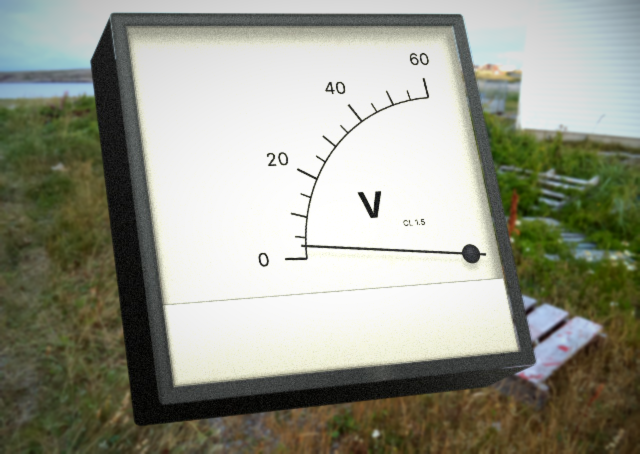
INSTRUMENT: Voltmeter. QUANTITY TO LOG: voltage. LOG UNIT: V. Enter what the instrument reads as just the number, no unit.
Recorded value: 2.5
